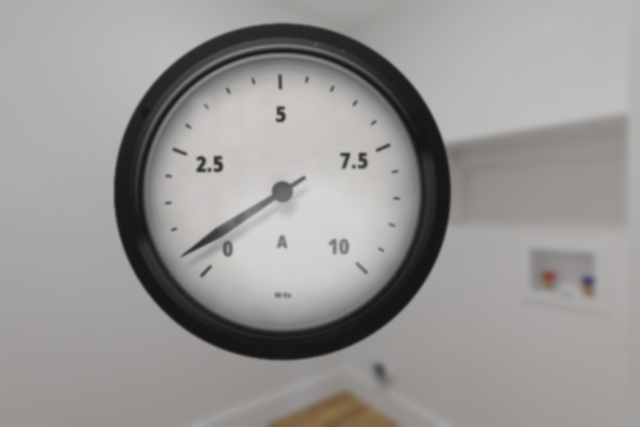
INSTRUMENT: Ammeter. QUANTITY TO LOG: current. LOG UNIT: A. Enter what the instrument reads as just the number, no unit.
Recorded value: 0.5
